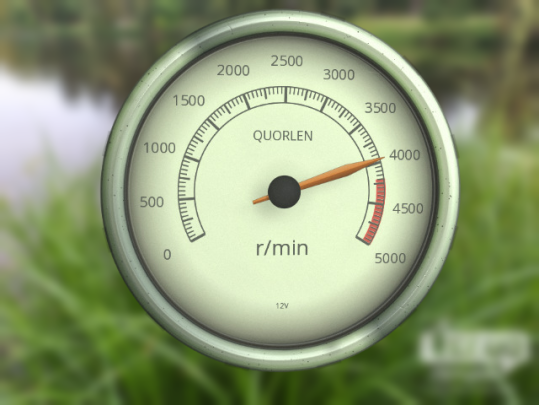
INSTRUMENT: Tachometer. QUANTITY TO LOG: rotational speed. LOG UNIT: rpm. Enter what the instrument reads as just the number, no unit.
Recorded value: 3950
